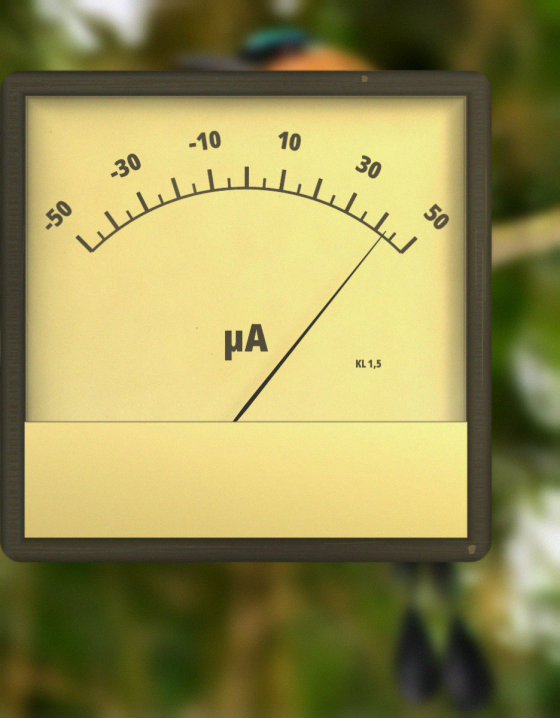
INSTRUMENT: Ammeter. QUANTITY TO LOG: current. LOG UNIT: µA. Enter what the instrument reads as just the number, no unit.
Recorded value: 42.5
